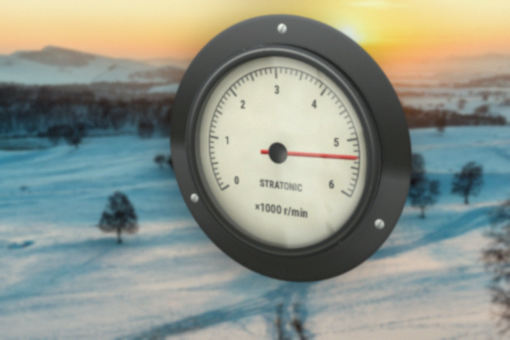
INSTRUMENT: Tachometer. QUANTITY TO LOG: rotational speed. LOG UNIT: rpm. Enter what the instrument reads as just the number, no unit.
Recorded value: 5300
